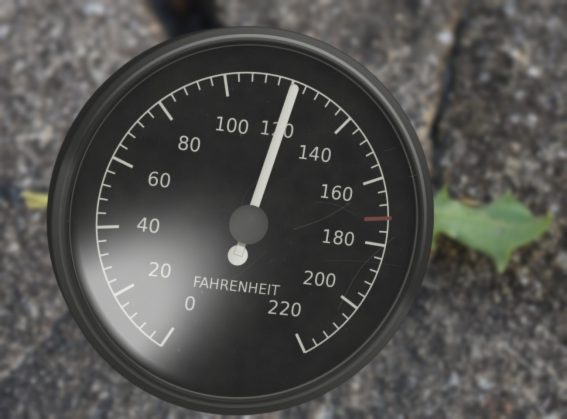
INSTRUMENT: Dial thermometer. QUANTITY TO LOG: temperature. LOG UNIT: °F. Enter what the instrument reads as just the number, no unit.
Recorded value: 120
